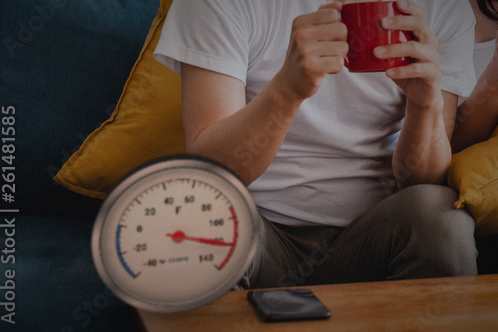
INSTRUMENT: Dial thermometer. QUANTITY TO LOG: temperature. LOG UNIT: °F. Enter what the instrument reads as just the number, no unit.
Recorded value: 120
